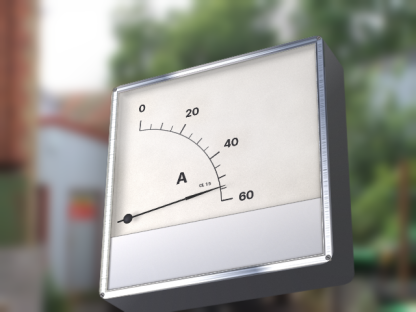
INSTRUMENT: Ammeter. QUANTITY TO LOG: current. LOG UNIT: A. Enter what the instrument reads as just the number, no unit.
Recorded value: 55
